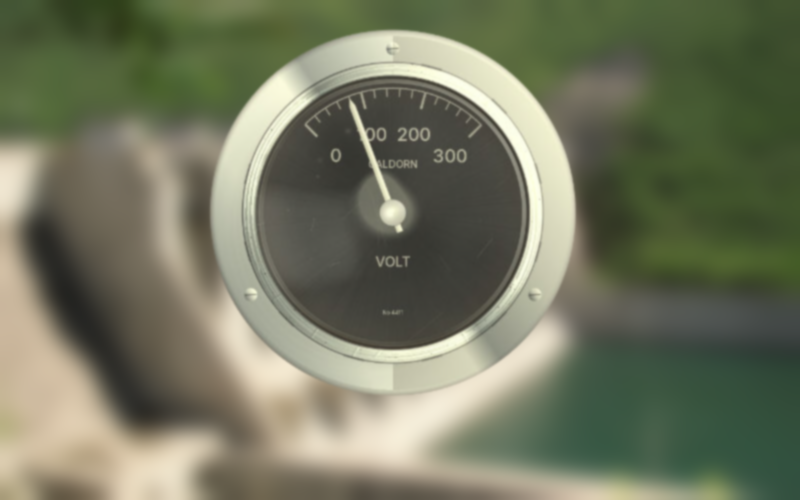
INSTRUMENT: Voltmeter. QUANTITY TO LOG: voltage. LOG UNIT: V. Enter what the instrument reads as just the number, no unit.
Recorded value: 80
